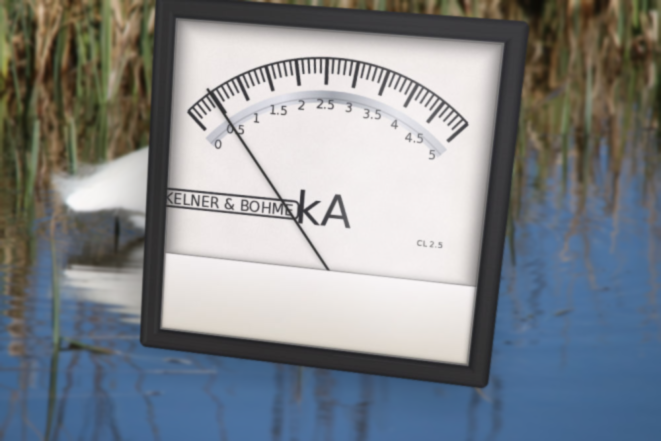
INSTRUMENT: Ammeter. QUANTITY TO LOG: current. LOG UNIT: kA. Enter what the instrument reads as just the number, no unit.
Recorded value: 0.5
